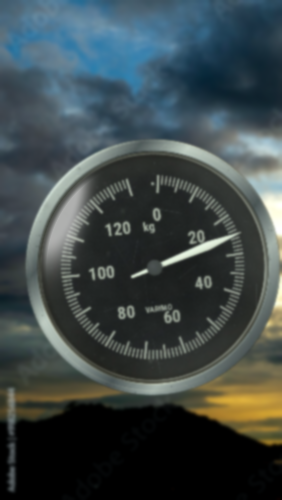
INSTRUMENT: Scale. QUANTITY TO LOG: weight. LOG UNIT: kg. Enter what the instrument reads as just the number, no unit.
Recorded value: 25
